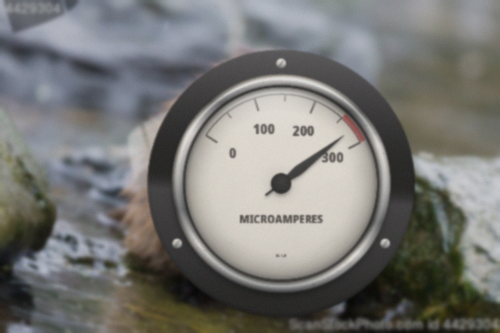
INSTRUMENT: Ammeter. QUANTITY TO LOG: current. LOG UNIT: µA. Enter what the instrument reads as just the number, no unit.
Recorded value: 275
